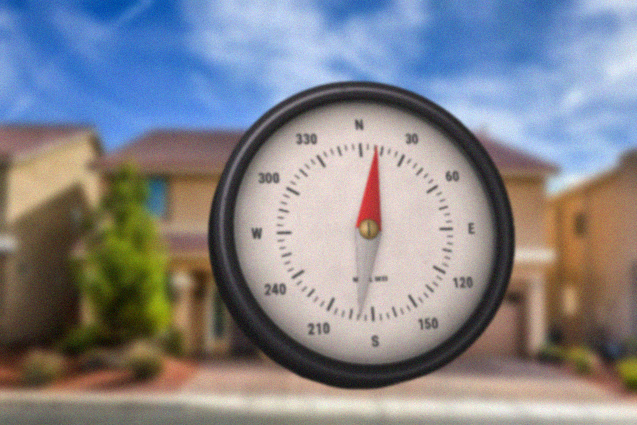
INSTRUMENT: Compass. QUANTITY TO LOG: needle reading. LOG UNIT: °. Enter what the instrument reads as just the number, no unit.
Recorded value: 10
